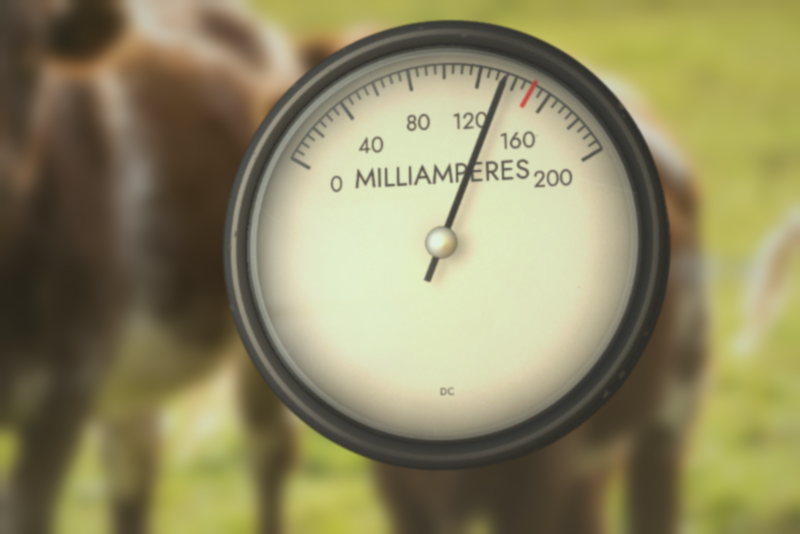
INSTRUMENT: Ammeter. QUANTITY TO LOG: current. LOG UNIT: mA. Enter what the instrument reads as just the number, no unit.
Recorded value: 135
